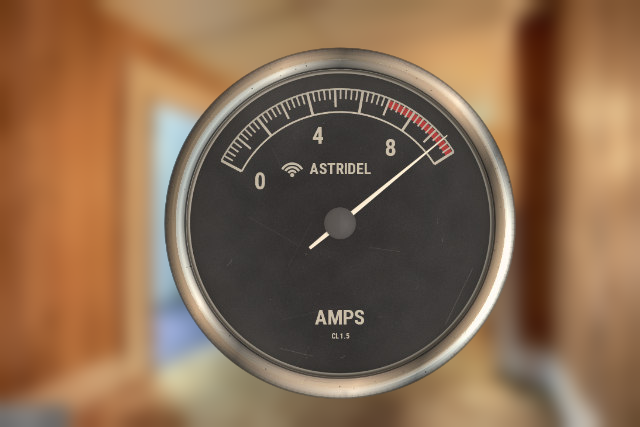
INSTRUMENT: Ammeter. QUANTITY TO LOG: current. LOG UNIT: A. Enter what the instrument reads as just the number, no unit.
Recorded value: 9.4
